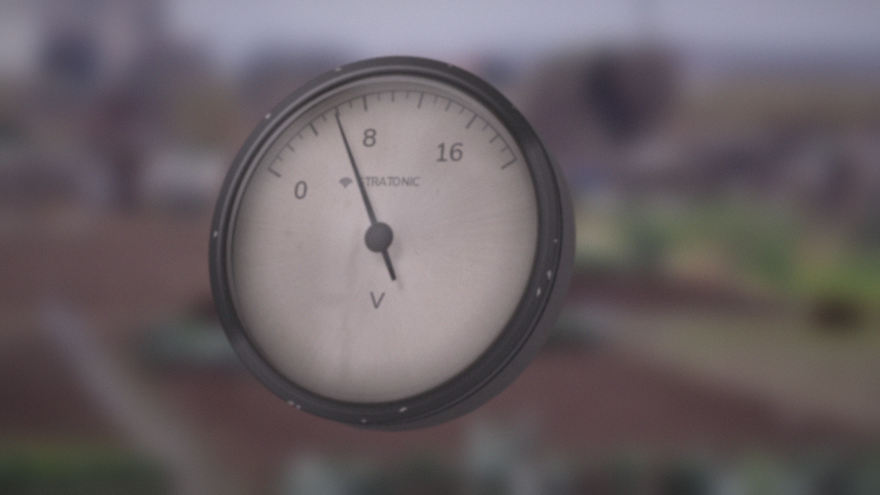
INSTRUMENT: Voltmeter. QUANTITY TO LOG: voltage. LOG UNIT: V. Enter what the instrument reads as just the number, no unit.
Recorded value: 6
